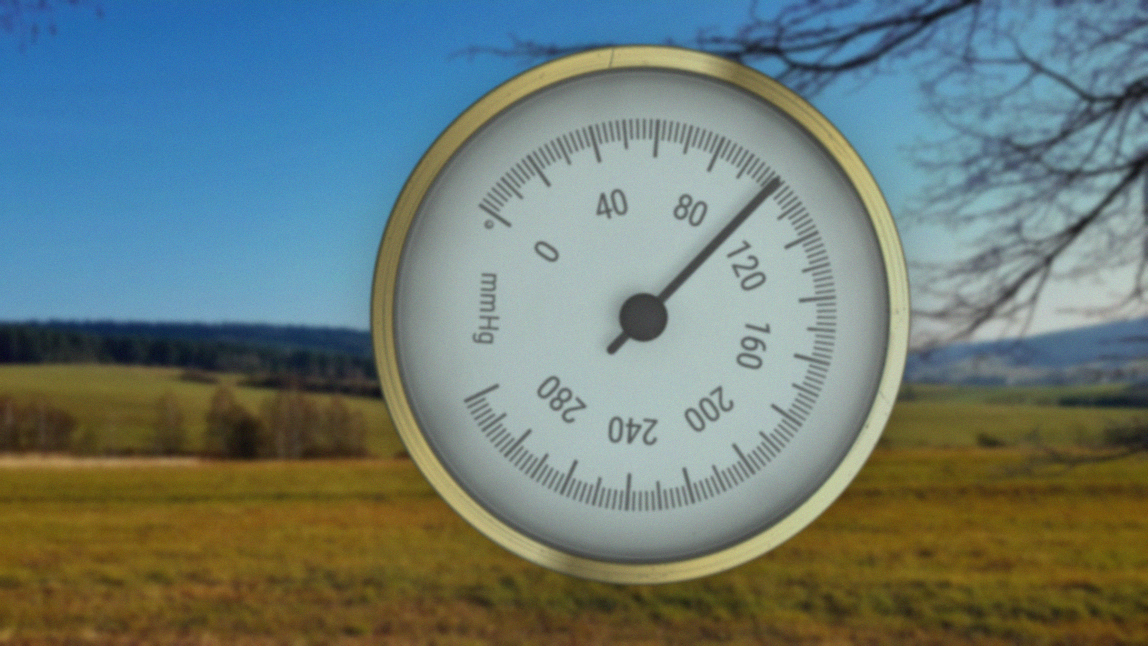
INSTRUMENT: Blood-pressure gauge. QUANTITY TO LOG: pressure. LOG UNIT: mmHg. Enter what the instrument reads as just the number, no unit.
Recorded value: 100
